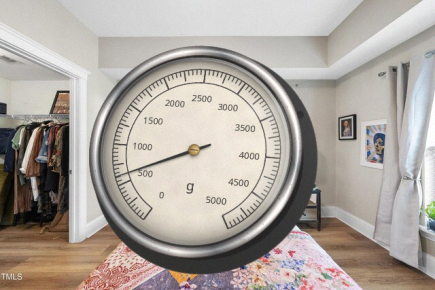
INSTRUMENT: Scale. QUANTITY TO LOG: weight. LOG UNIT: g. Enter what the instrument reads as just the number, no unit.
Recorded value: 600
